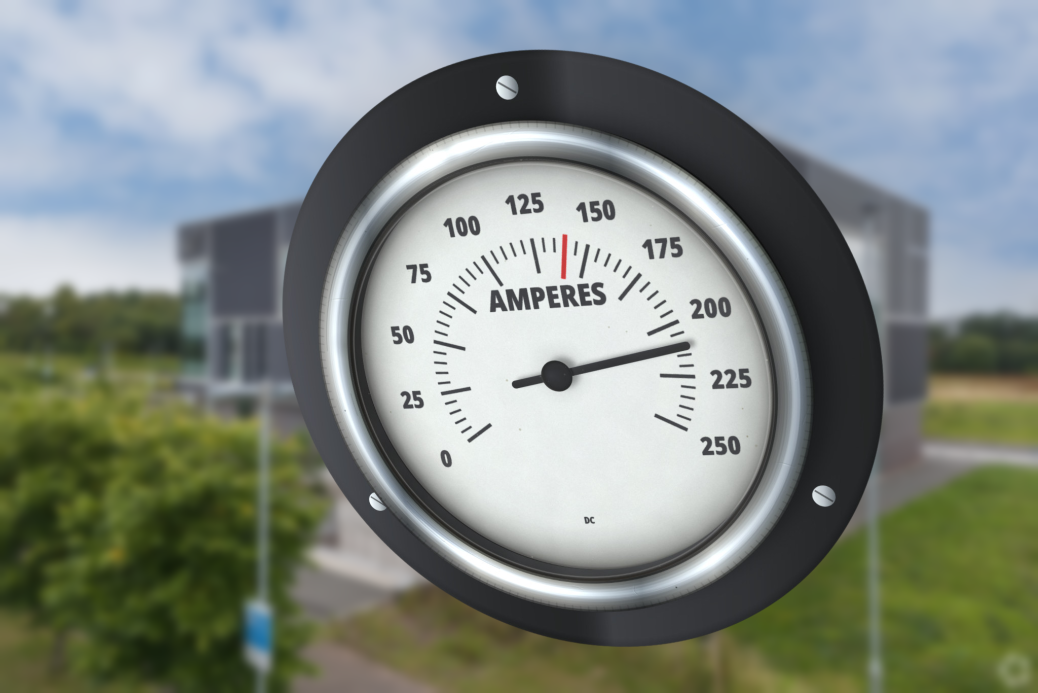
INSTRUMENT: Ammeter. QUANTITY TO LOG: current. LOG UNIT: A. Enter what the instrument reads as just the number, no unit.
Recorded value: 210
